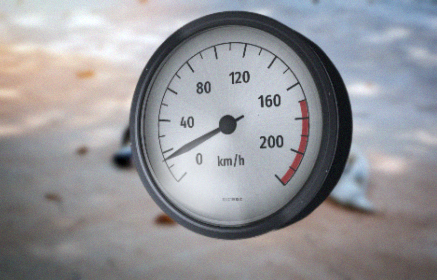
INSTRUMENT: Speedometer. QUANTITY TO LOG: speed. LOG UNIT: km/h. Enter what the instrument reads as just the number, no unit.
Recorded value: 15
